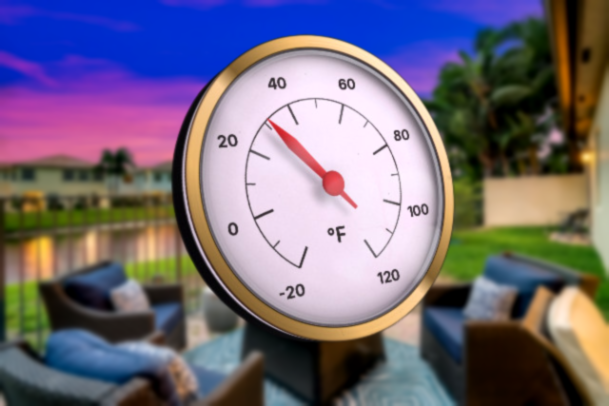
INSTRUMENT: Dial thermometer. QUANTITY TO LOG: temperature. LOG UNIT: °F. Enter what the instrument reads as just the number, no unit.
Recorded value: 30
